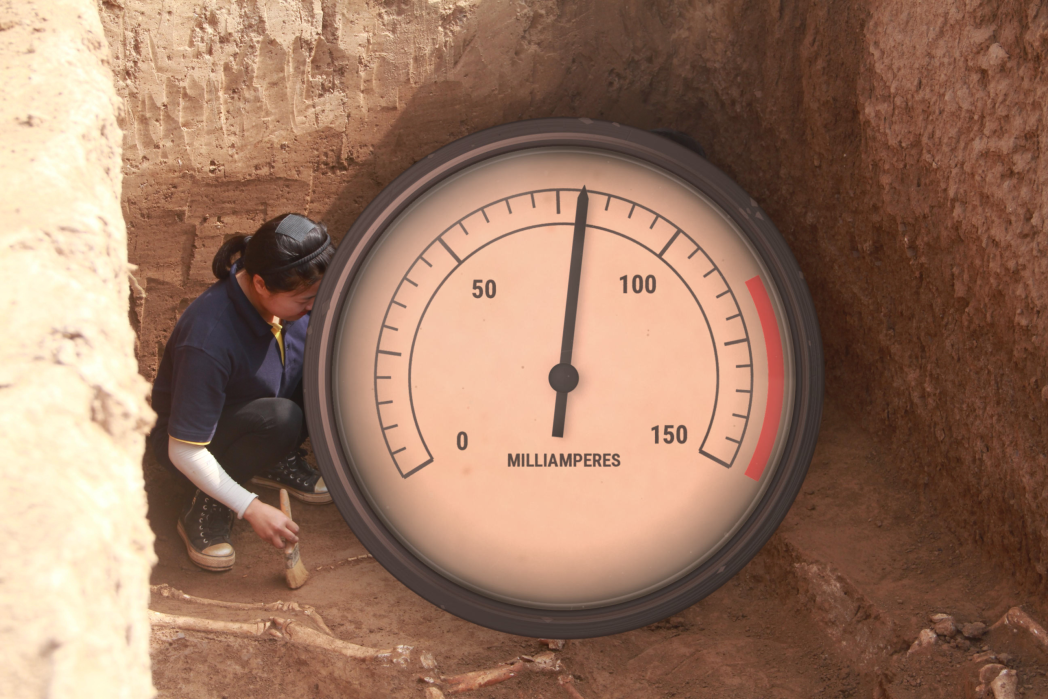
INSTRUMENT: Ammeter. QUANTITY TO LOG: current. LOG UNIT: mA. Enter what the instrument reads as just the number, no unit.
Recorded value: 80
